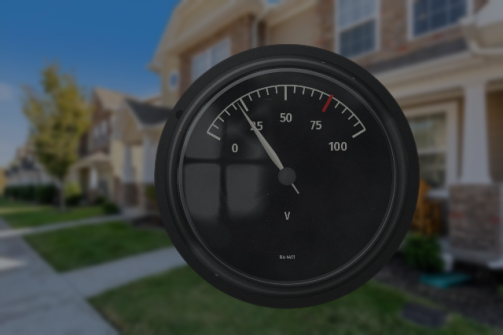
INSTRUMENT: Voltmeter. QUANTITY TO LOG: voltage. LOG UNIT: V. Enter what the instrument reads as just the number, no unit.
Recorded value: 22.5
